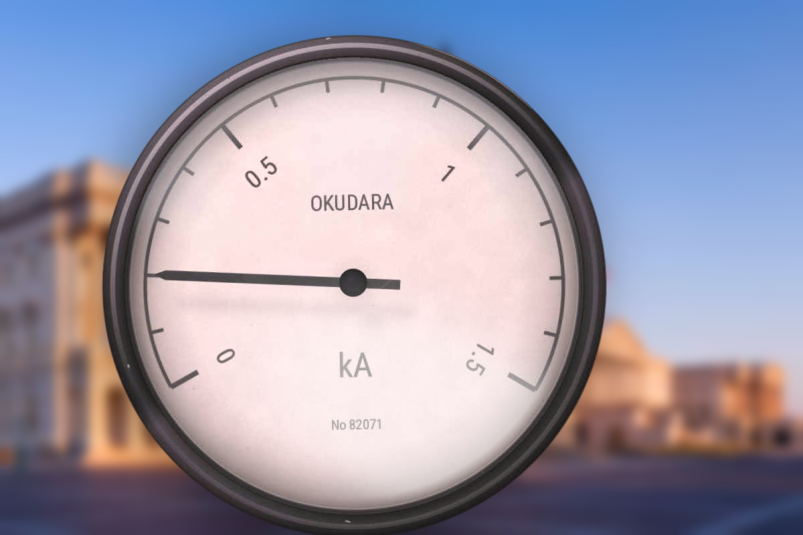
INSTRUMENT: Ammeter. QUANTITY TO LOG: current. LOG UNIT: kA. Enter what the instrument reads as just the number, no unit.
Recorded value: 0.2
